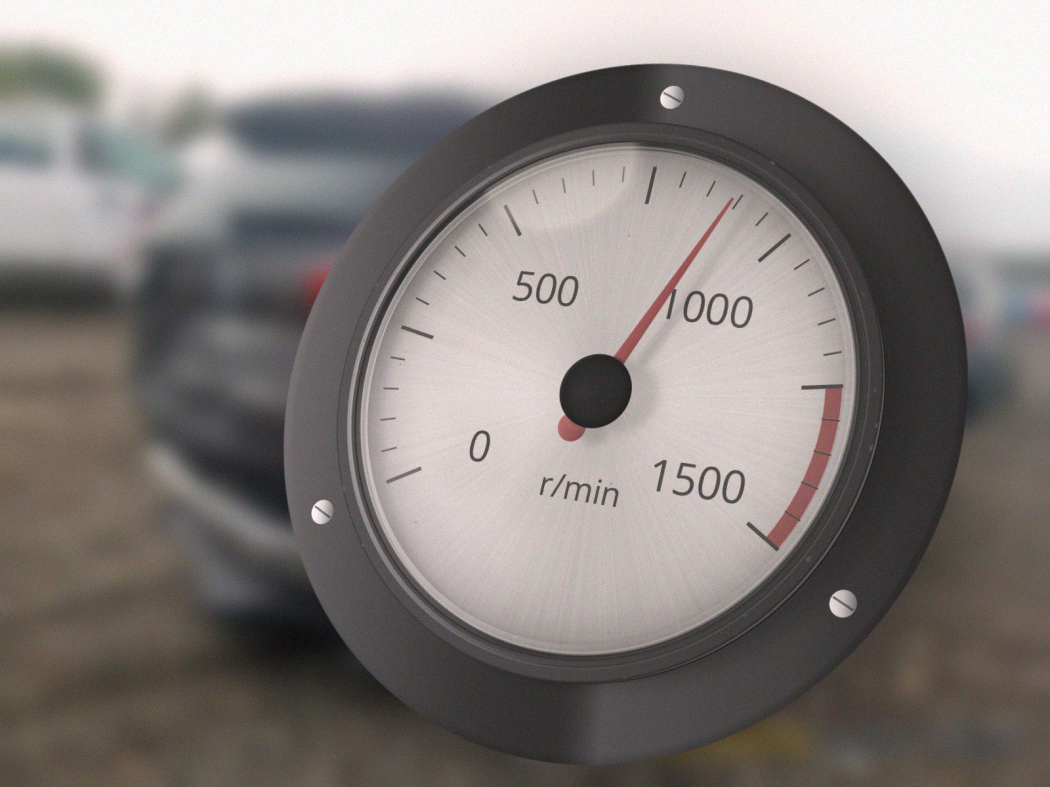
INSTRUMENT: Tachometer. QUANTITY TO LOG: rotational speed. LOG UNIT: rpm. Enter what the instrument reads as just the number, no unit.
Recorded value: 900
